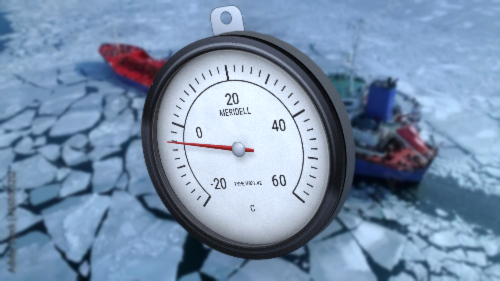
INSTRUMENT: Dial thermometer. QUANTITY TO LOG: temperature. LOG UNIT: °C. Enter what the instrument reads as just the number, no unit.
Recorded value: -4
